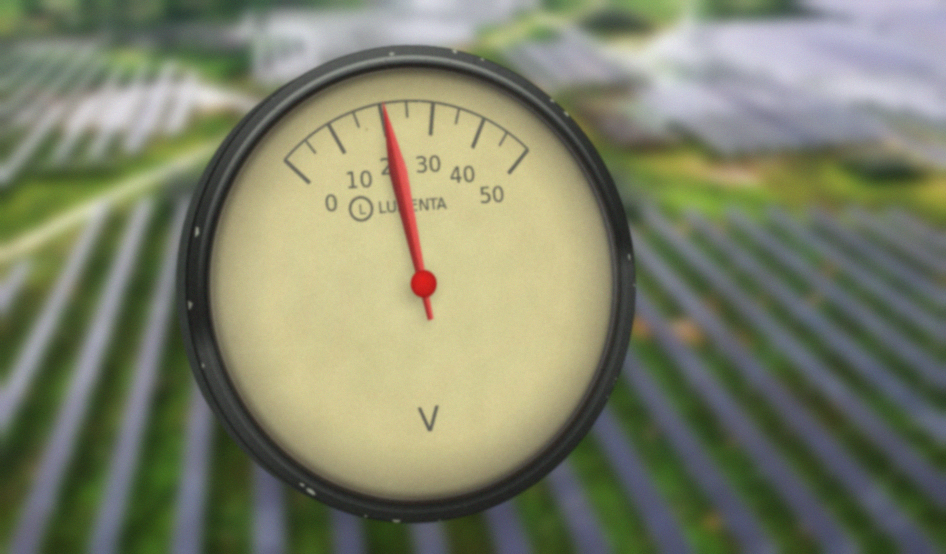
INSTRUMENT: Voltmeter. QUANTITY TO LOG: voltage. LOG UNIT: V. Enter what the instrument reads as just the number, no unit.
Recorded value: 20
